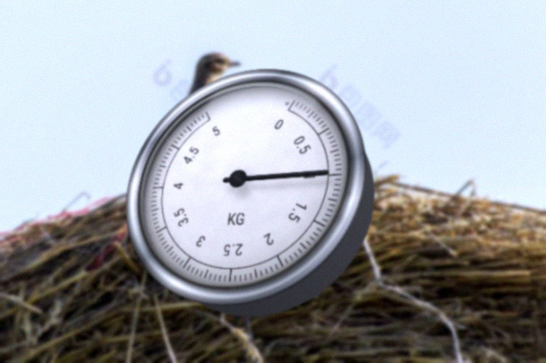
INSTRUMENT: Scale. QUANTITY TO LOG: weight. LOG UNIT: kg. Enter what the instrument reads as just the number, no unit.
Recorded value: 1
